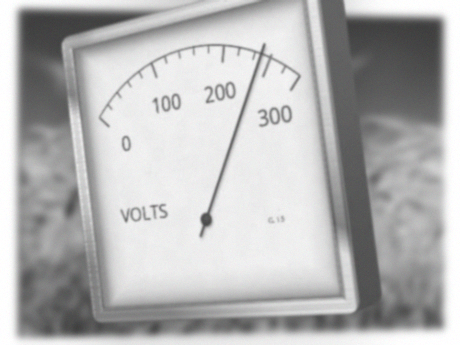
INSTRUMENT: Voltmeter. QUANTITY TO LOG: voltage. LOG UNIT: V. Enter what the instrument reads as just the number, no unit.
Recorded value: 250
